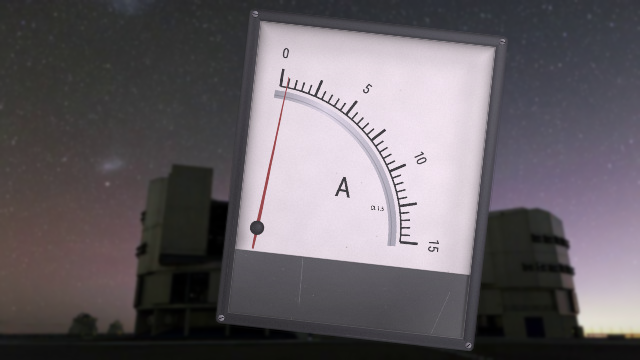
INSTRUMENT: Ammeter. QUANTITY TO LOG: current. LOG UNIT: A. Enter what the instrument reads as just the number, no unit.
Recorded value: 0.5
